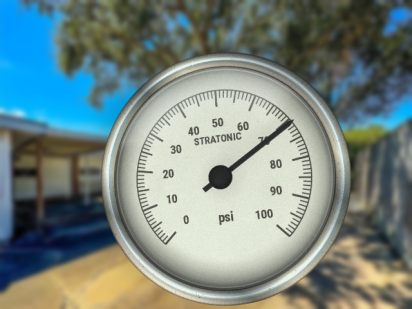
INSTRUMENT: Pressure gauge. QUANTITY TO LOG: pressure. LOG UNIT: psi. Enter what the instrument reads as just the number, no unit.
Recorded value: 71
